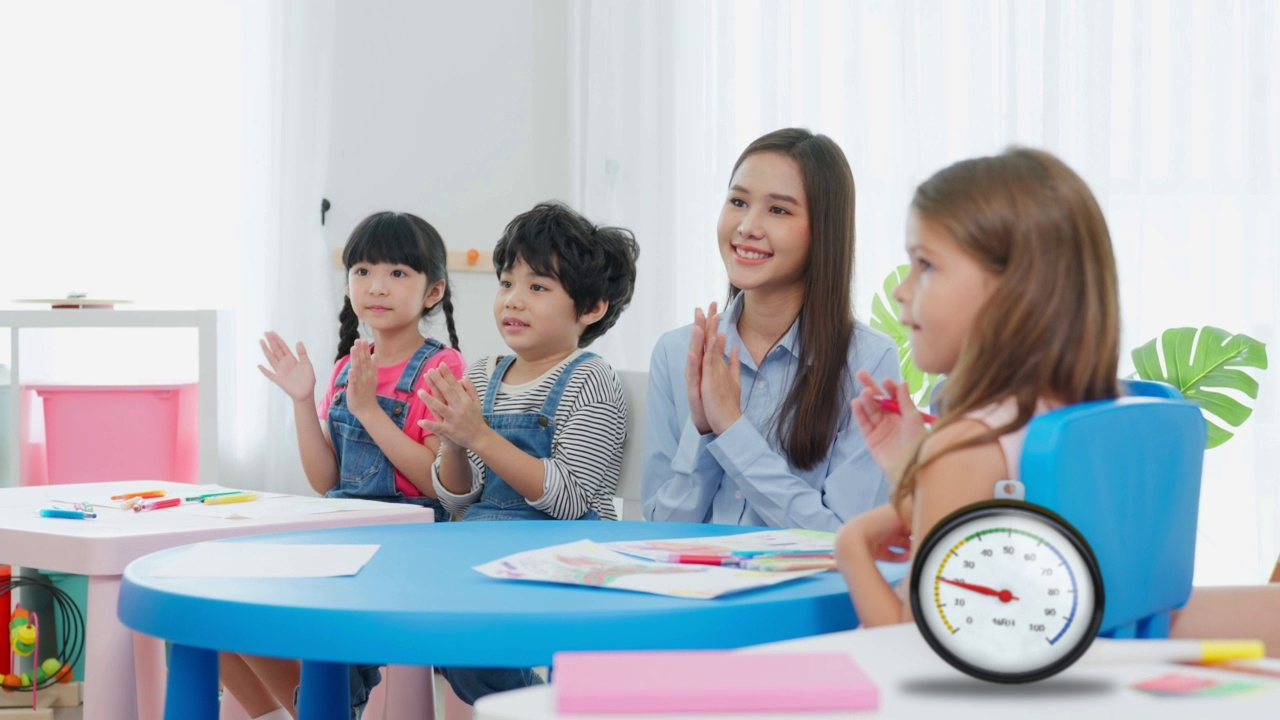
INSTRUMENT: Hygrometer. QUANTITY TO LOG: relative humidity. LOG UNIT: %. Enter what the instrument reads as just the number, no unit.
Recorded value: 20
